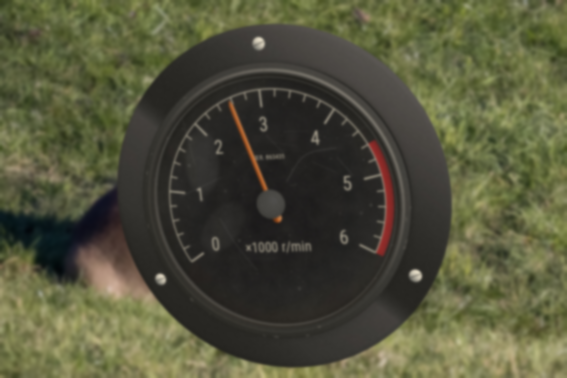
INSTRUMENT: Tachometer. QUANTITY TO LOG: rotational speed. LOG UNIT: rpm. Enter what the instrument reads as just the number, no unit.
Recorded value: 2600
